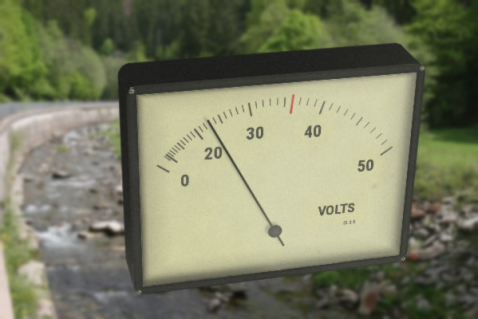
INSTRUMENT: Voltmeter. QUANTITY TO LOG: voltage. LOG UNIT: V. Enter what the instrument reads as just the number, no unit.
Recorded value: 23
